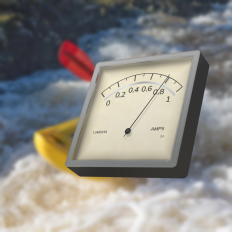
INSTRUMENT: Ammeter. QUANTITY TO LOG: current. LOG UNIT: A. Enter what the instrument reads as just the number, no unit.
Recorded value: 0.8
